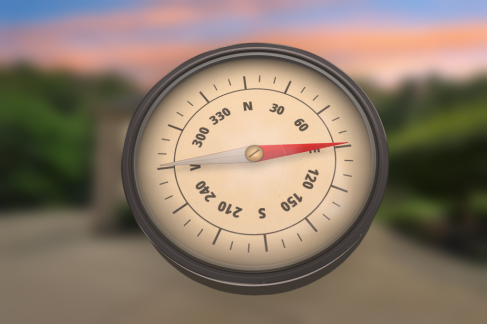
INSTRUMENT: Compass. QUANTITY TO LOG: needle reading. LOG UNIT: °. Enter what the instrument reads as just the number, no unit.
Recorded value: 90
